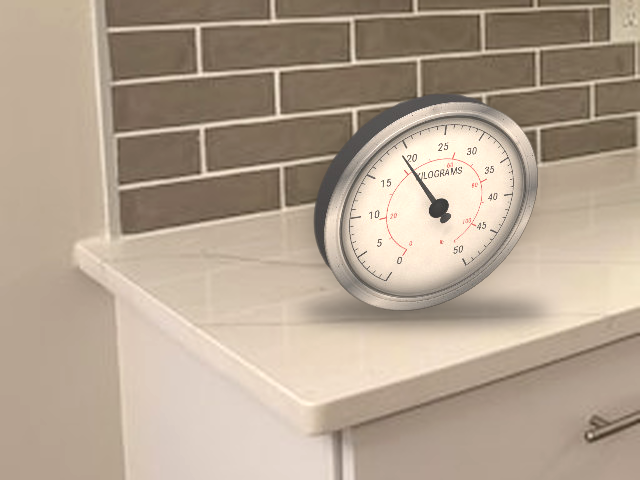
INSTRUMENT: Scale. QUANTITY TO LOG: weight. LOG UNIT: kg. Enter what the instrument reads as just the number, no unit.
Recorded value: 19
